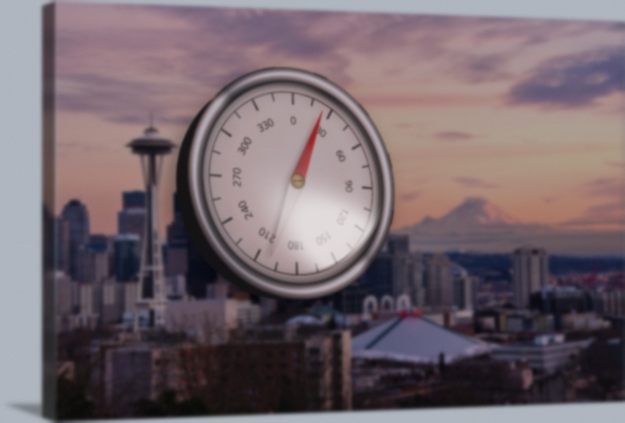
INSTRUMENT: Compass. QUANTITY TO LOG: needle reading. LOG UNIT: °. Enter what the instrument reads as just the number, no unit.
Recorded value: 22.5
